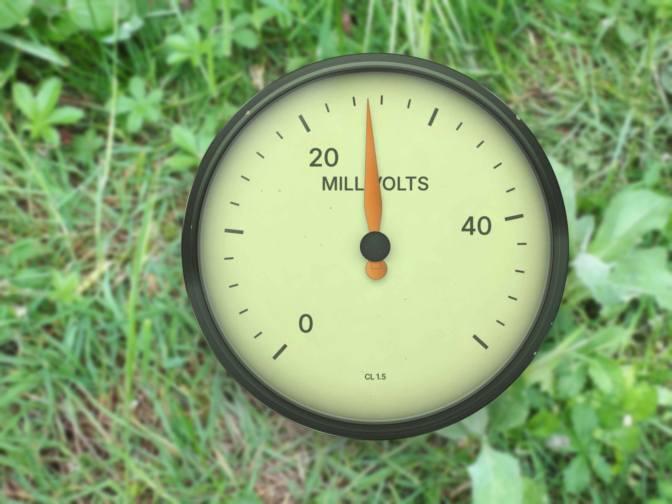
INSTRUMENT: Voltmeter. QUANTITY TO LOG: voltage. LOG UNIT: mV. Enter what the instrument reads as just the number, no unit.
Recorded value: 25
